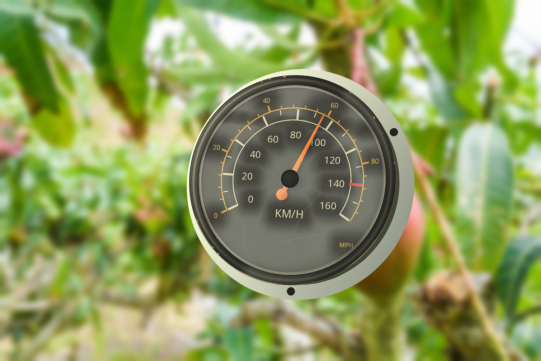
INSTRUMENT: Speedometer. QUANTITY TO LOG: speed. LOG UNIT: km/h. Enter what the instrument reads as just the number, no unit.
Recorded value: 95
